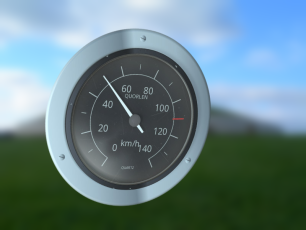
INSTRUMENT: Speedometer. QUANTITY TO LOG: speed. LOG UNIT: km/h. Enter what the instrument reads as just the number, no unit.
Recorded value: 50
